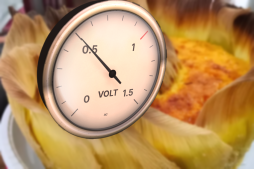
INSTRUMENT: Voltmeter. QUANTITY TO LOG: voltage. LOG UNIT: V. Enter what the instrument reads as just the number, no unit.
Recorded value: 0.5
